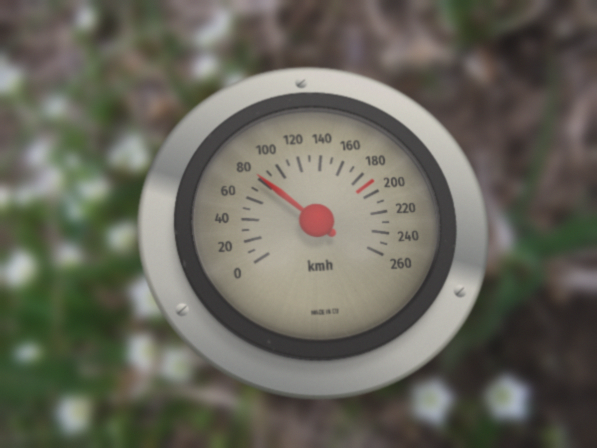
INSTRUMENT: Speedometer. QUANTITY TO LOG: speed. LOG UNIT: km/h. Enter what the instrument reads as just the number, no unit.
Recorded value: 80
